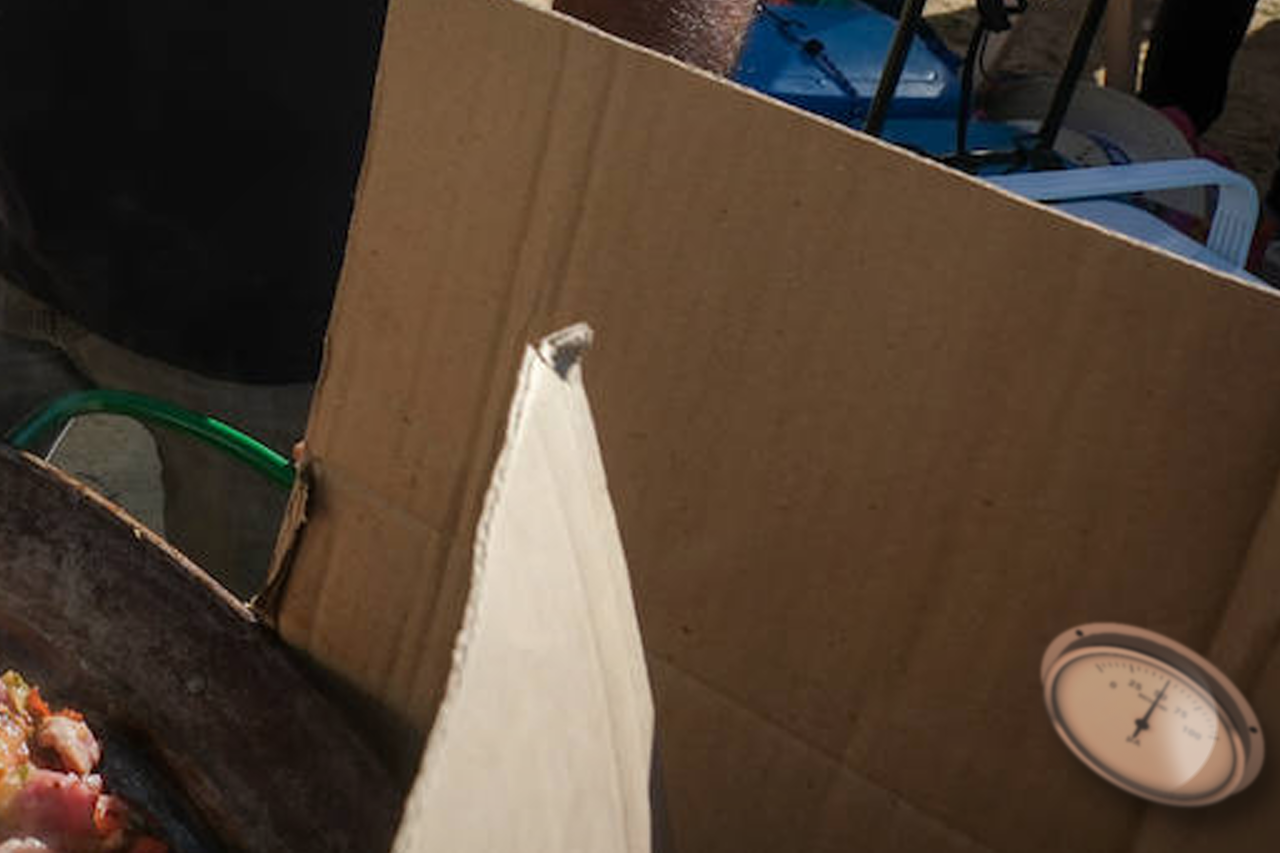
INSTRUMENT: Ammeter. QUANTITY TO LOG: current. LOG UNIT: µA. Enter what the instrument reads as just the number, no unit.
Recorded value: 50
